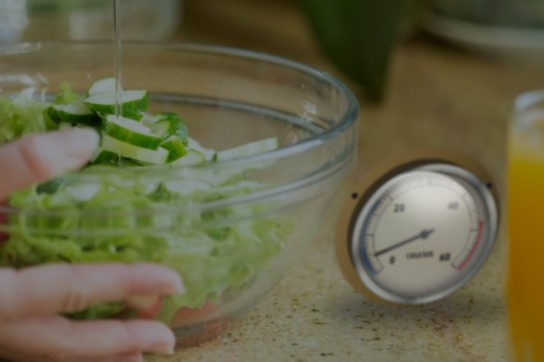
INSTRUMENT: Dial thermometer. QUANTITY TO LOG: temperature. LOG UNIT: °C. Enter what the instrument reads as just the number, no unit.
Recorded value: 5
